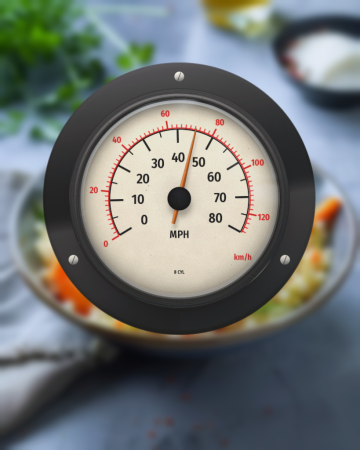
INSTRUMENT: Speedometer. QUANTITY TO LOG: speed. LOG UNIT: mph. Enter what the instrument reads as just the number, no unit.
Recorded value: 45
